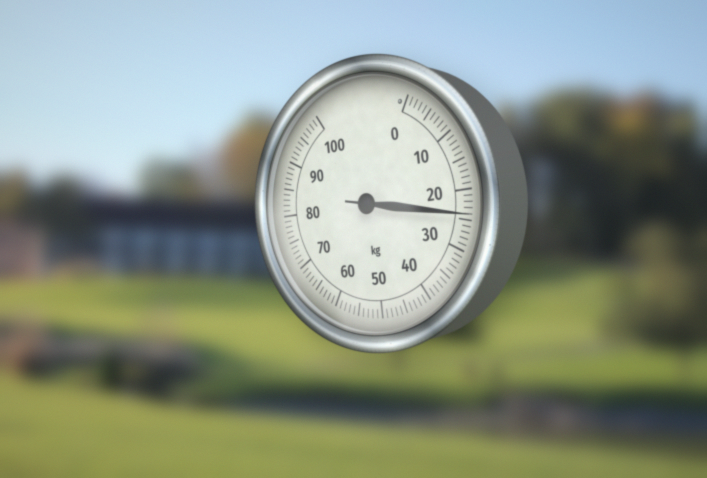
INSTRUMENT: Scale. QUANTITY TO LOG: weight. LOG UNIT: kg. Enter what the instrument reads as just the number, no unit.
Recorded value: 24
